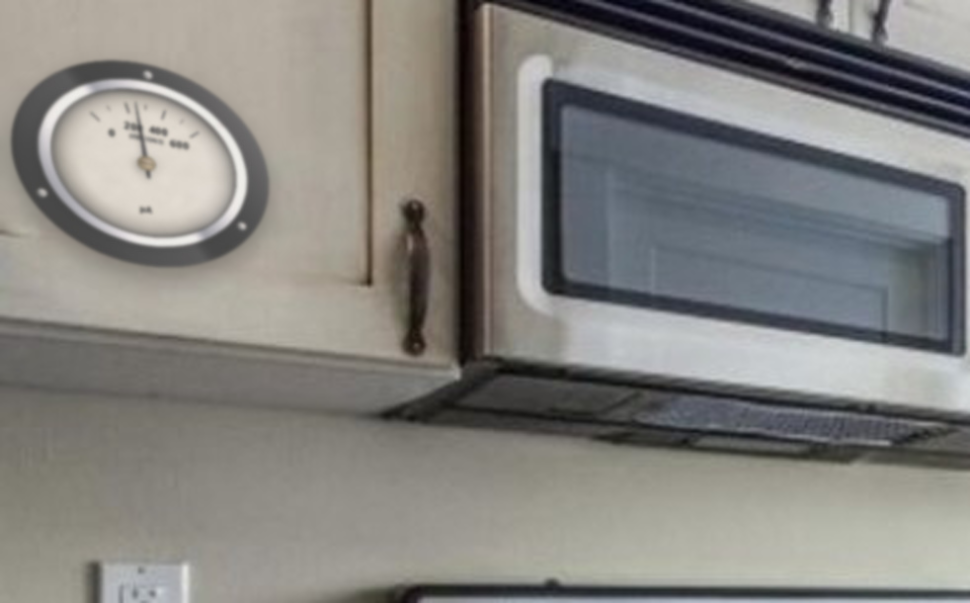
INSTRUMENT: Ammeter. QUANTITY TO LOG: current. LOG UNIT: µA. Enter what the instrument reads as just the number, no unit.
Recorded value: 250
